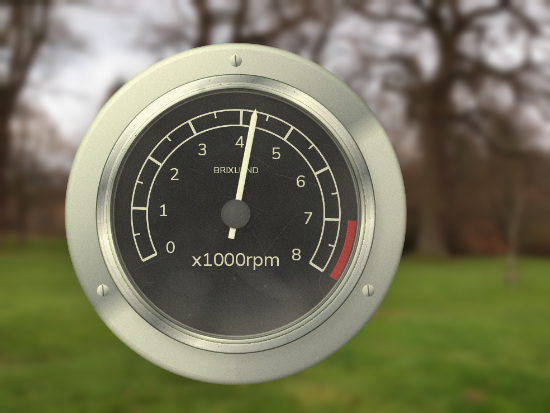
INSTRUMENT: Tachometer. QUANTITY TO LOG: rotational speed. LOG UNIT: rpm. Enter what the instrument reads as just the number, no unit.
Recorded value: 4250
